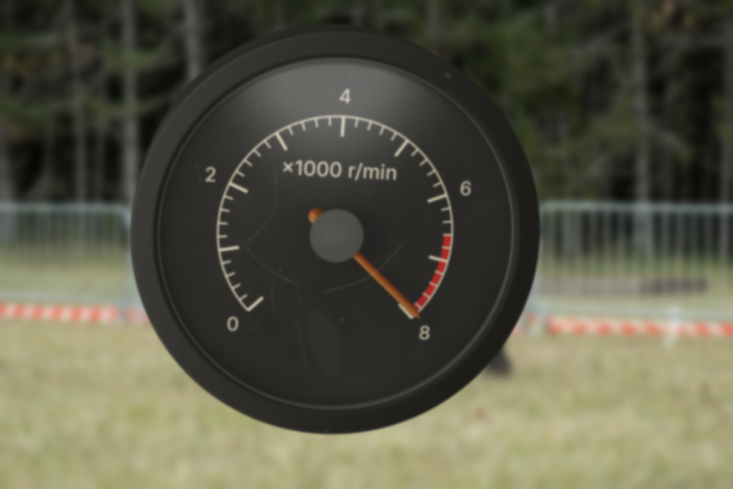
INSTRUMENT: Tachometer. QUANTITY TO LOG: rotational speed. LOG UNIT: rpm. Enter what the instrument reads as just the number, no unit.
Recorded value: 7900
